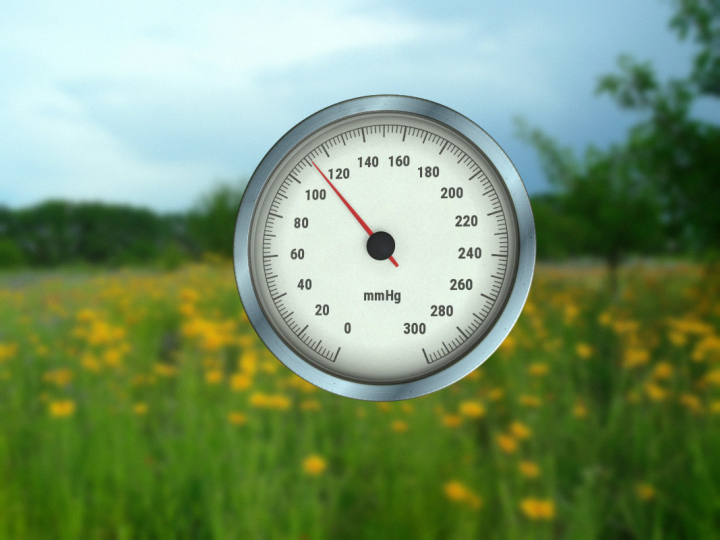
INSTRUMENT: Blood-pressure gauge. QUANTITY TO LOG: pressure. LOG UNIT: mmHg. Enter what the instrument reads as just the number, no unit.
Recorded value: 112
